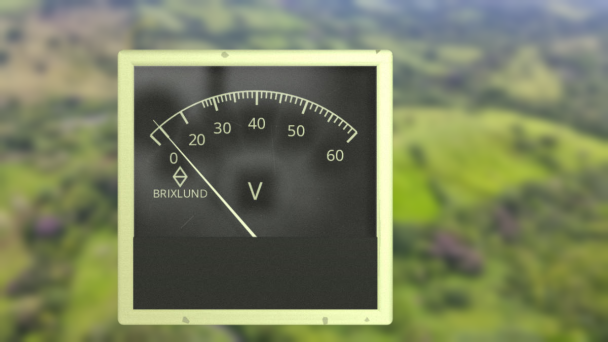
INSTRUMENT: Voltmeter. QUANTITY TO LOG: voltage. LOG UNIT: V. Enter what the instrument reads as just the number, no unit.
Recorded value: 10
